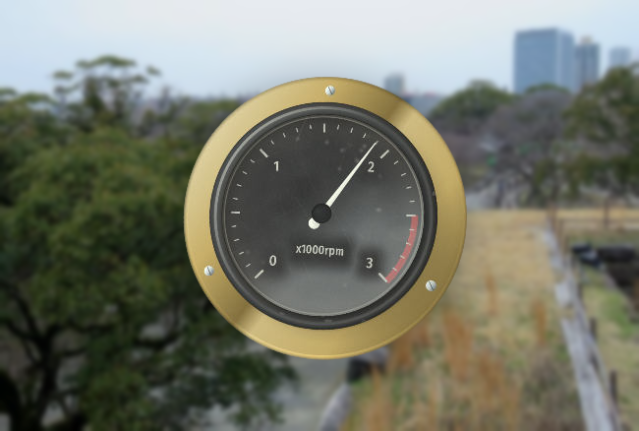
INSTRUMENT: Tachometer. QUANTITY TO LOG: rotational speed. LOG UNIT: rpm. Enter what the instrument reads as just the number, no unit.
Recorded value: 1900
